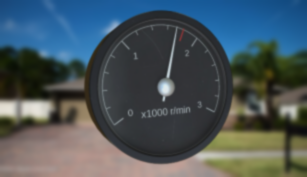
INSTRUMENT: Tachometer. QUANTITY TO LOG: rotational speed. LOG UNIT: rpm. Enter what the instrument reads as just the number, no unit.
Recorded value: 1700
